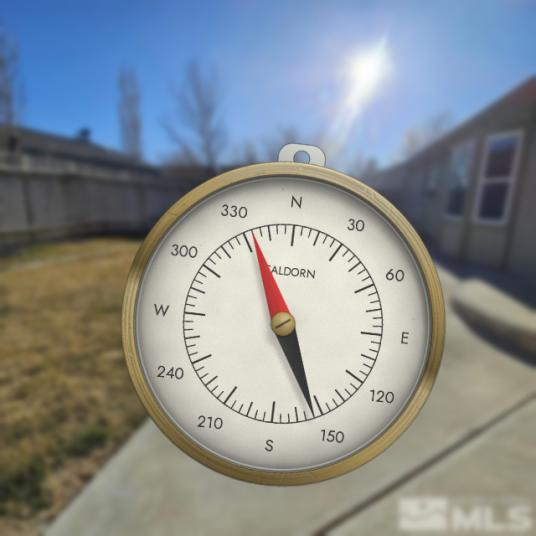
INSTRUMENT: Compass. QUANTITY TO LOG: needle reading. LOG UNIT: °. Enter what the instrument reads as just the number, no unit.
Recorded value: 335
